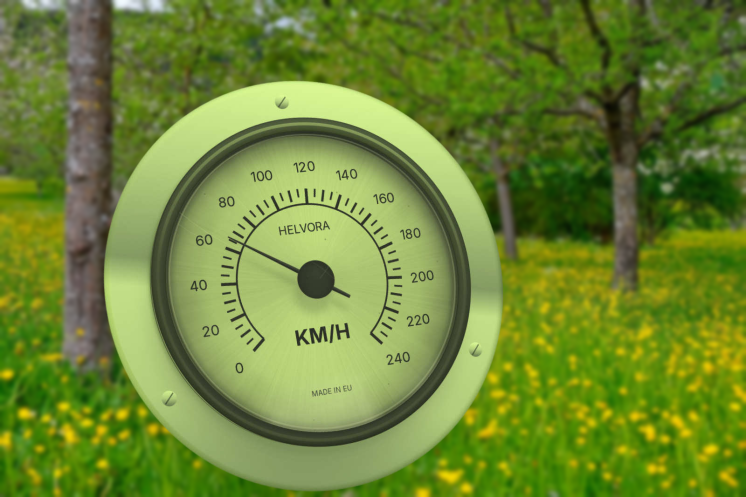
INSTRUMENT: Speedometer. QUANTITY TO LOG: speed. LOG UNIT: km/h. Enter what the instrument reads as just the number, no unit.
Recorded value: 65
